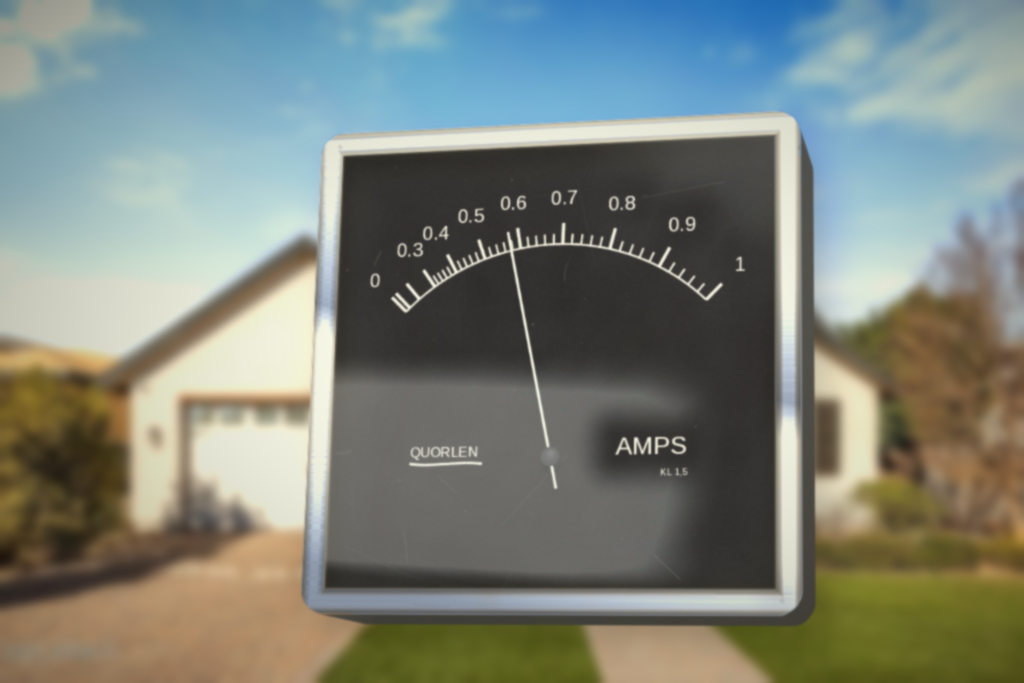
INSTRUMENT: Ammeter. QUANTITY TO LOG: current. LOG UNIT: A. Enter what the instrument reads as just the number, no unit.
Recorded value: 0.58
